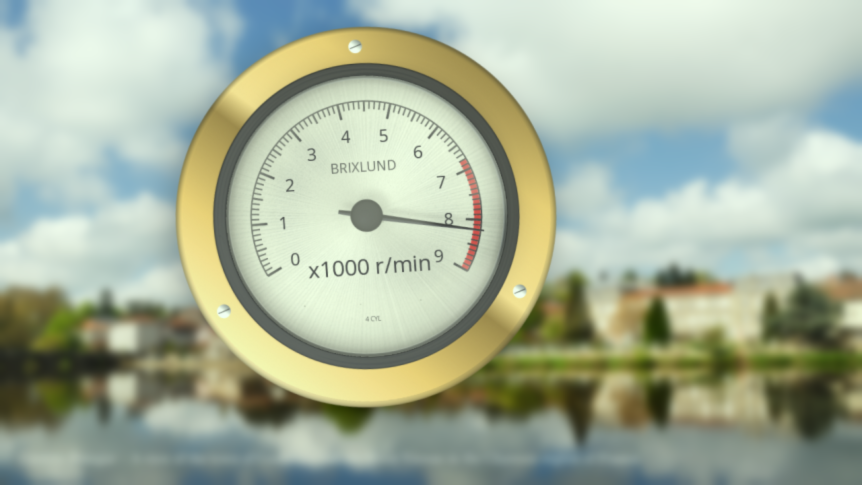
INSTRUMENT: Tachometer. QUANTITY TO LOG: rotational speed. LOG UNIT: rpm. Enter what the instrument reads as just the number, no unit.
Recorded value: 8200
